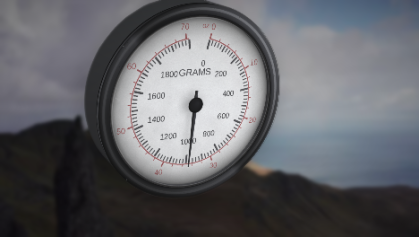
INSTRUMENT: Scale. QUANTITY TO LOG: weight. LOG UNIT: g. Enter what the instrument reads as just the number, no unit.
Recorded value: 1000
